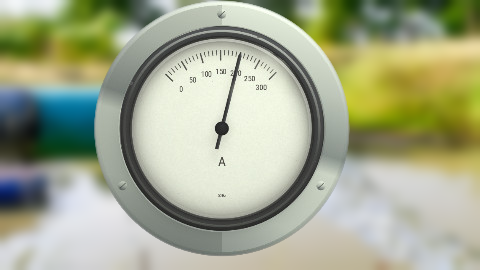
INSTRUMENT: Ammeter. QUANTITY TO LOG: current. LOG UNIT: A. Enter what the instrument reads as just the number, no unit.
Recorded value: 200
